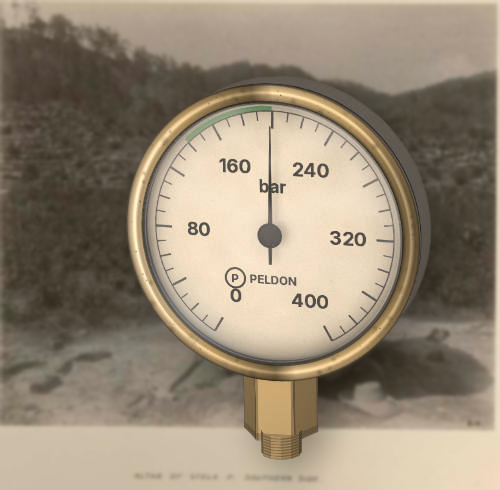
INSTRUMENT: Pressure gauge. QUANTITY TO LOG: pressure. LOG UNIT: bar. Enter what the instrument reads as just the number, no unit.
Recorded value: 200
